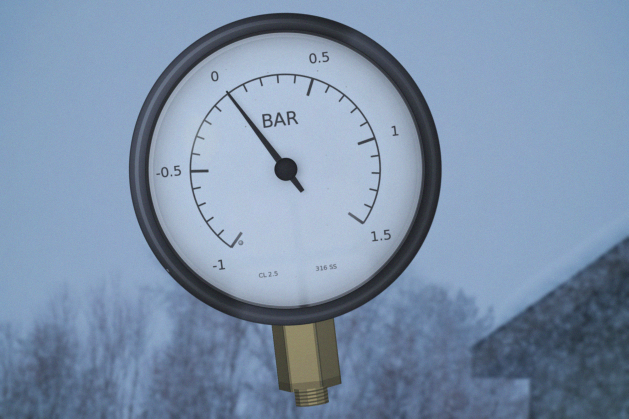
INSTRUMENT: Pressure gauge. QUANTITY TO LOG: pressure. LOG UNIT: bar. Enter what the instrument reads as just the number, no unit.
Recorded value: 0
